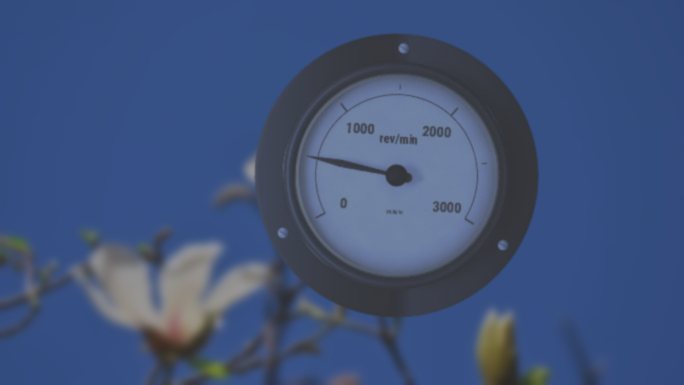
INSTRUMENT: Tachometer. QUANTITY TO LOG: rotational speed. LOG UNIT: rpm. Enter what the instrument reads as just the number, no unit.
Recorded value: 500
